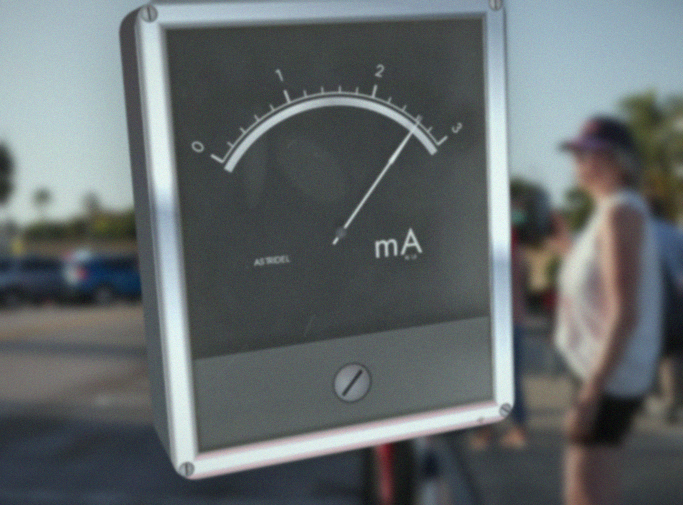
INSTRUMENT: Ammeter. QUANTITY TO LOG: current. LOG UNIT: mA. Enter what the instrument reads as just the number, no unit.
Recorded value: 2.6
